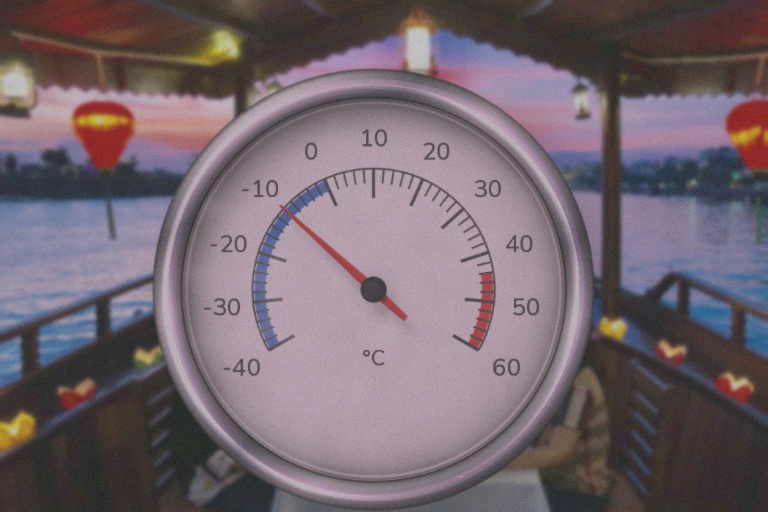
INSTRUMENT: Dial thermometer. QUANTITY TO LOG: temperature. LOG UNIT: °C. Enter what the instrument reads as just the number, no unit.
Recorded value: -10
